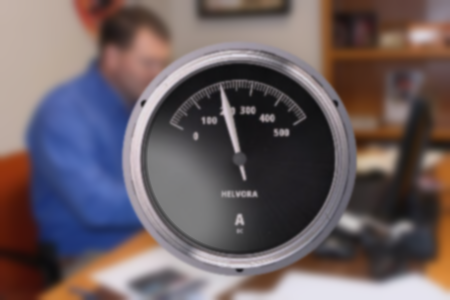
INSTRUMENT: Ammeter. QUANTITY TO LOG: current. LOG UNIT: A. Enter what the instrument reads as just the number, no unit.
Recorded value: 200
